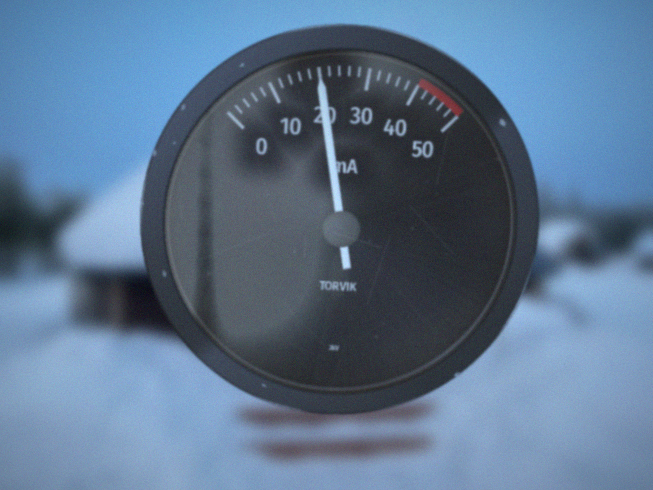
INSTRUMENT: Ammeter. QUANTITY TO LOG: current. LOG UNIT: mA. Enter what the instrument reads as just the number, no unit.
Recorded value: 20
